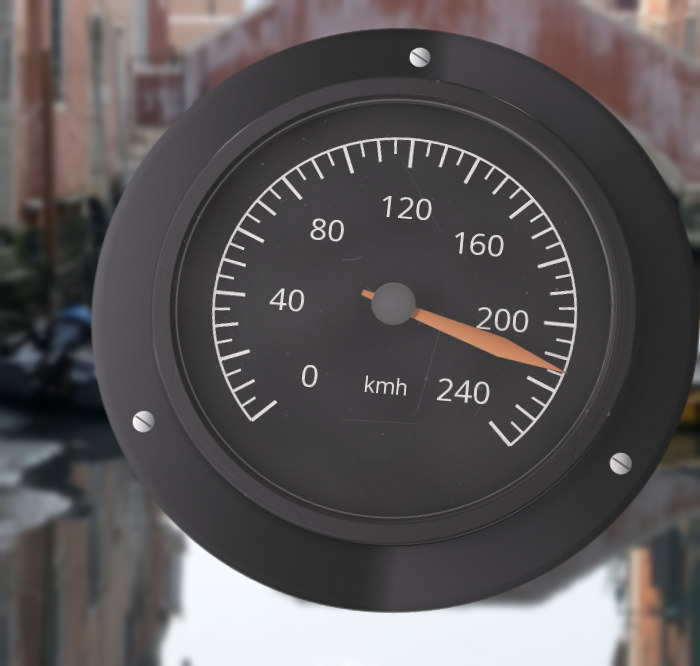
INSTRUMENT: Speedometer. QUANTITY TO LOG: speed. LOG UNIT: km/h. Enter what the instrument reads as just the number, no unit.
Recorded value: 215
